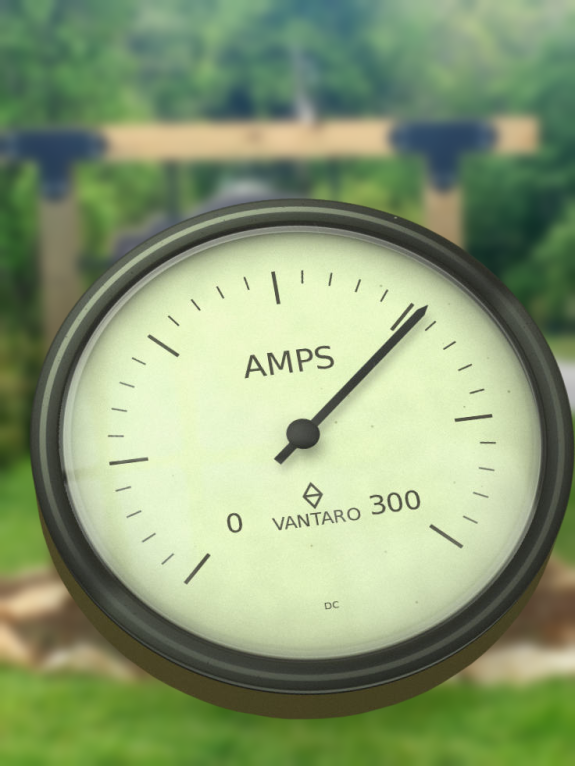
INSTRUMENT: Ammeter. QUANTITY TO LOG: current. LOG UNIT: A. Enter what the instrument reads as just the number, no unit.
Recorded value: 205
